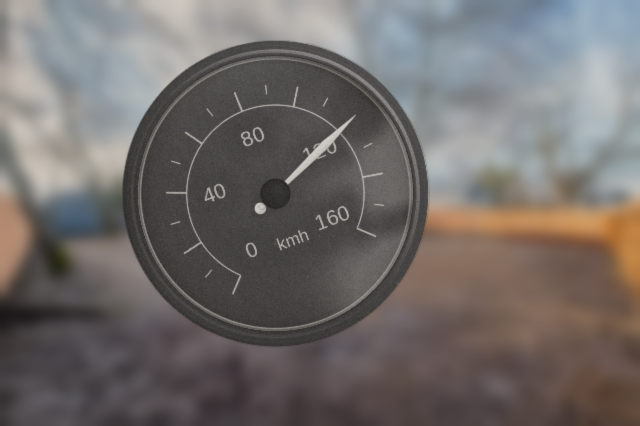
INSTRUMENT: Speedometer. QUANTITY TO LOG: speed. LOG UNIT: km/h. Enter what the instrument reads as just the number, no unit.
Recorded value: 120
